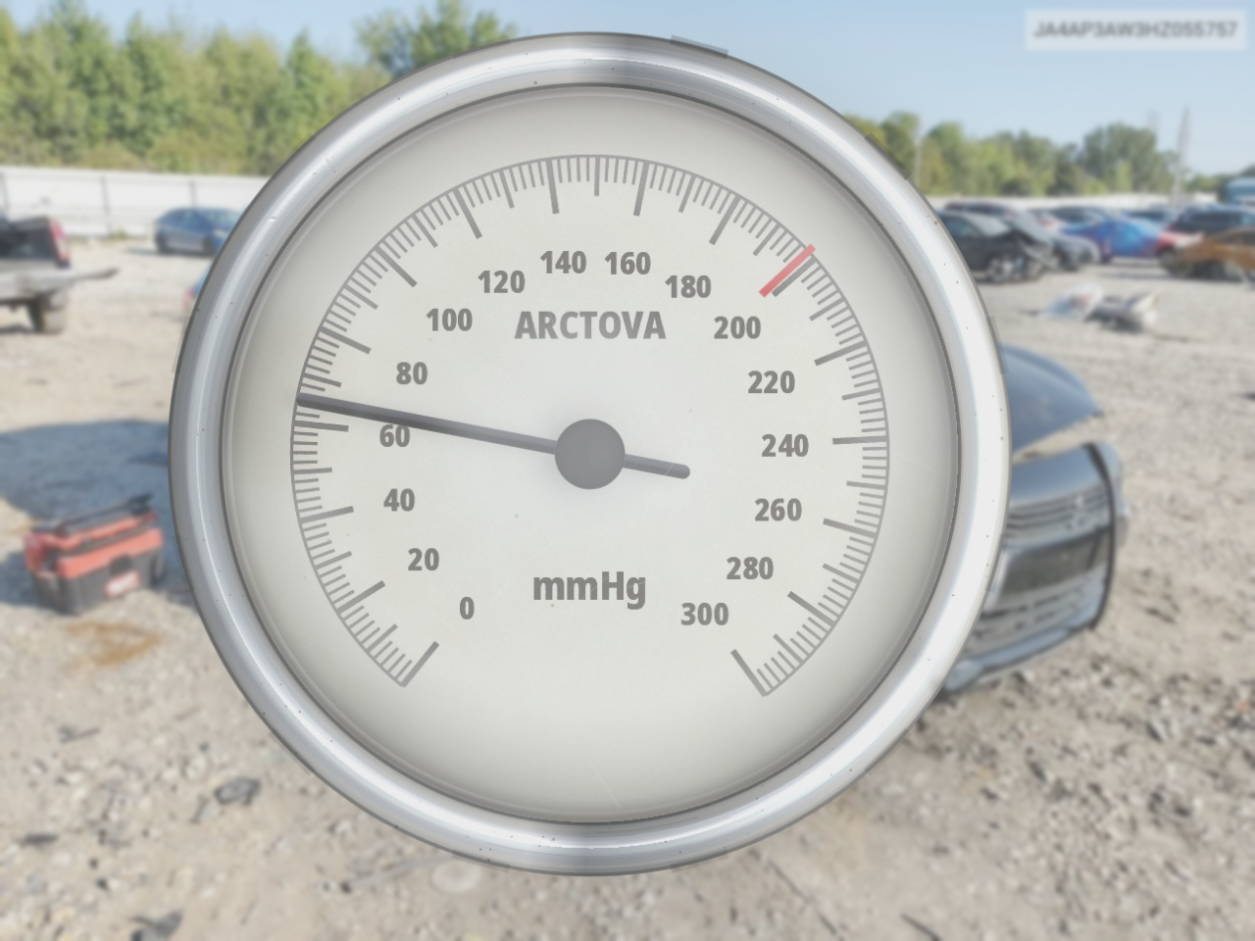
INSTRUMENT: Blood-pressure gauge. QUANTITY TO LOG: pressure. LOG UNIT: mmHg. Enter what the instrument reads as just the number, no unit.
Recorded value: 65
